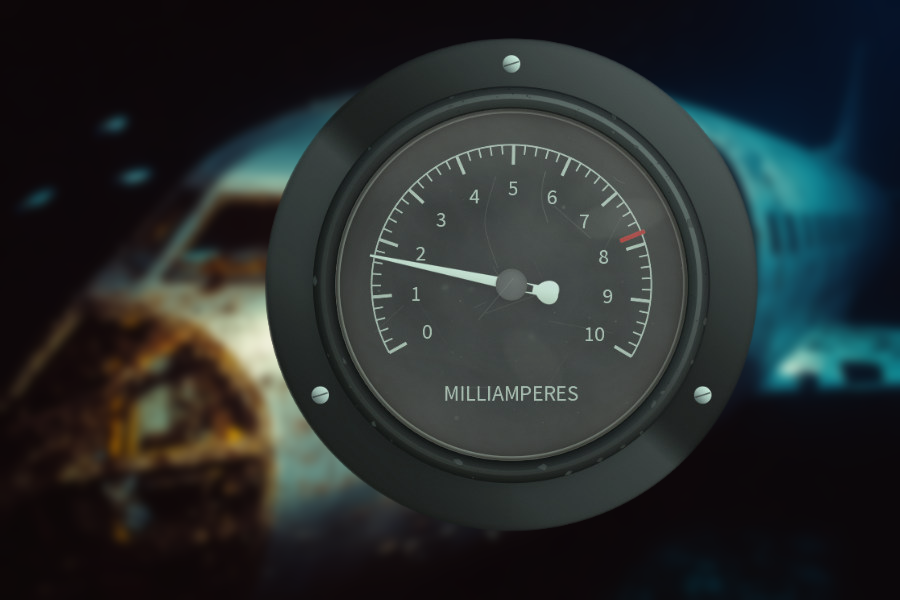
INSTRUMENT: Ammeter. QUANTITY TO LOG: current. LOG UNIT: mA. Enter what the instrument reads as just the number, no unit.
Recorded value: 1.7
